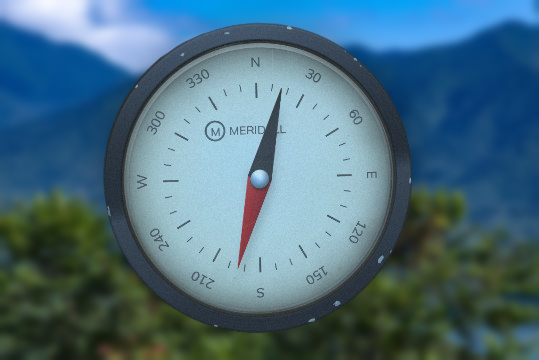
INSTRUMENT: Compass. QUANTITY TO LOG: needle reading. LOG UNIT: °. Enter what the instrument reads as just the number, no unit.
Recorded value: 195
